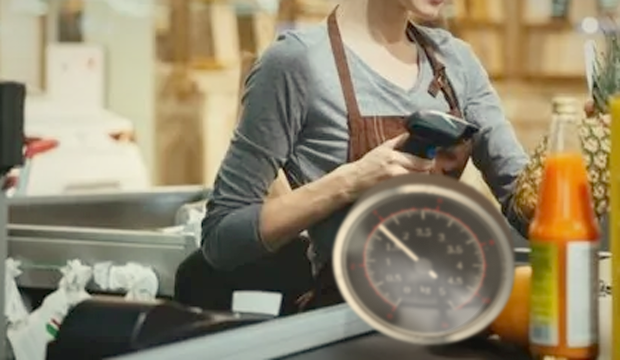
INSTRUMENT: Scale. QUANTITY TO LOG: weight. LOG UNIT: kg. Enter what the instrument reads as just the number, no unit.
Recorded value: 1.75
